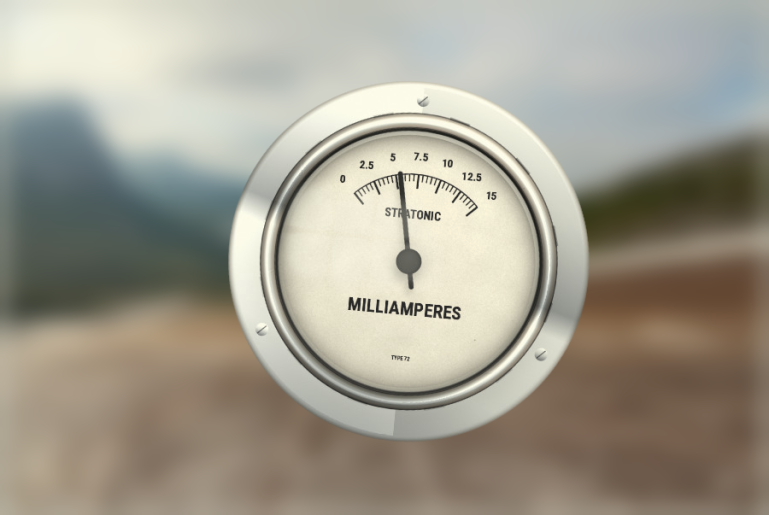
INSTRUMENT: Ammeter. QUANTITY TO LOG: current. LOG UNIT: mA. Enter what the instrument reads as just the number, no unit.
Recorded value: 5.5
